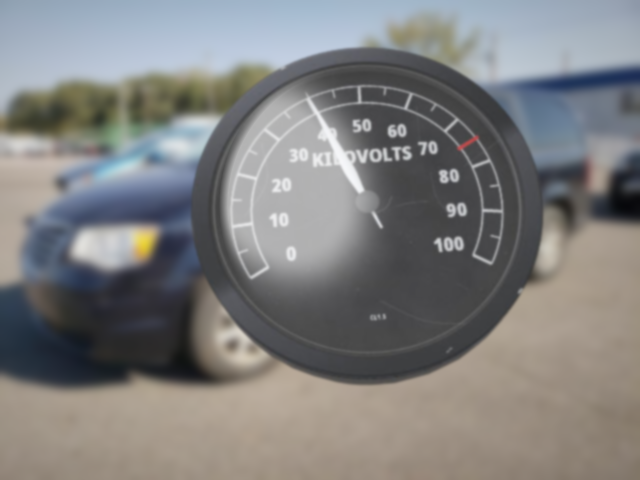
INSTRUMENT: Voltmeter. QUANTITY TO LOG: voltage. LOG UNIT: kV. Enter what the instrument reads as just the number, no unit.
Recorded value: 40
